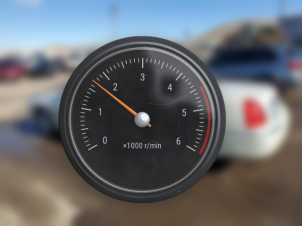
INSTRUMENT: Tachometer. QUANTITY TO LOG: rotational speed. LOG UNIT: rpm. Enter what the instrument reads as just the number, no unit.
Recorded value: 1700
